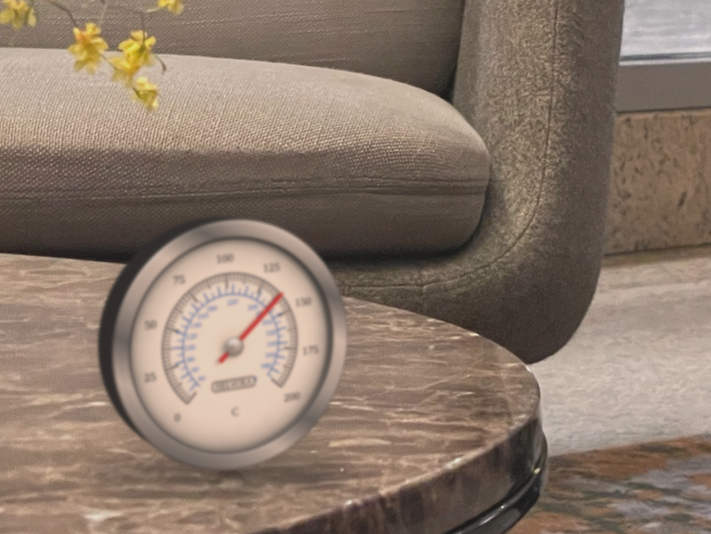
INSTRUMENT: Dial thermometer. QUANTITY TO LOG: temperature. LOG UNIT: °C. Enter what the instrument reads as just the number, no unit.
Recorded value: 137.5
